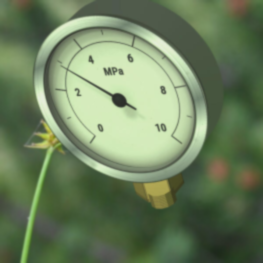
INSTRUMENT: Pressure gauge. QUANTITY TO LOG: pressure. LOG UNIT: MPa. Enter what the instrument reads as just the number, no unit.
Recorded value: 3
